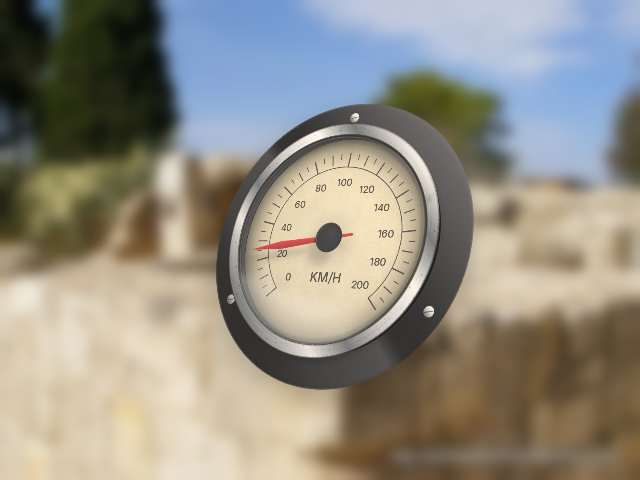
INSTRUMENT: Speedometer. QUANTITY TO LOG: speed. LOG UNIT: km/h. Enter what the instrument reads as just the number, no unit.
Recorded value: 25
